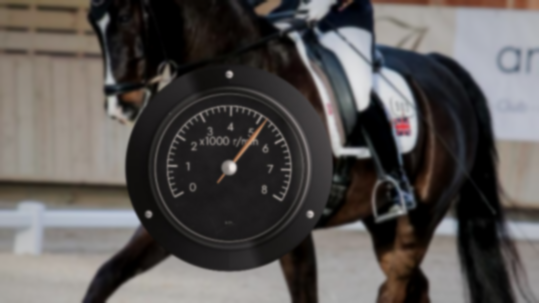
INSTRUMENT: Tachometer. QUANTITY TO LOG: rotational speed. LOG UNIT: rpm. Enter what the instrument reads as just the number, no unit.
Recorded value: 5200
